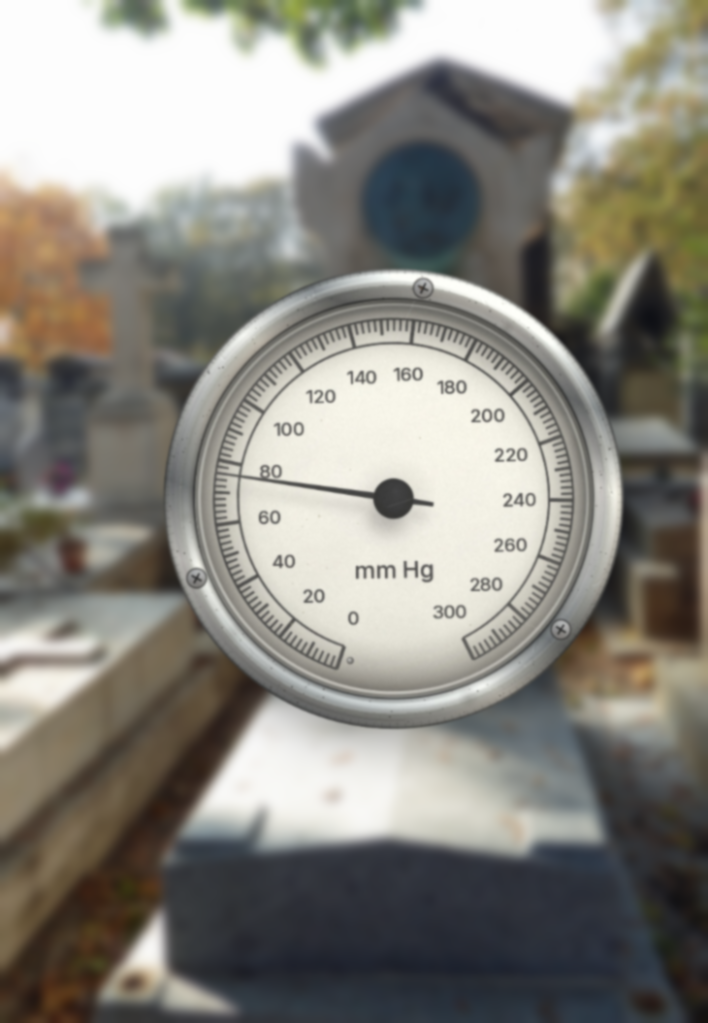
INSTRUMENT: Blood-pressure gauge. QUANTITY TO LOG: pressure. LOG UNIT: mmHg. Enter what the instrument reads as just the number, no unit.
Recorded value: 76
